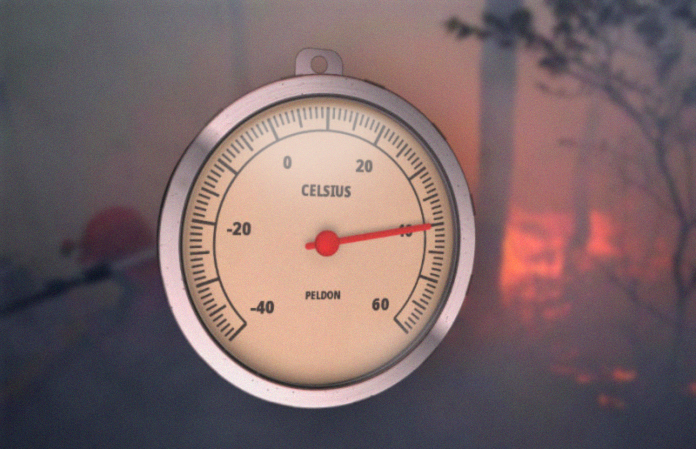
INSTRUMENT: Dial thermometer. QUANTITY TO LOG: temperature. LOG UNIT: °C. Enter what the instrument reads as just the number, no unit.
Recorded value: 40
